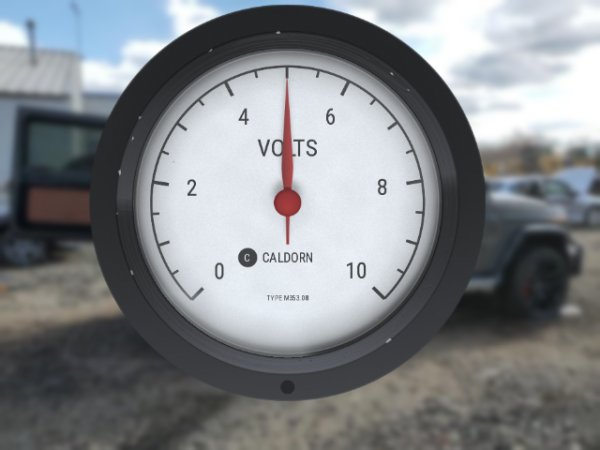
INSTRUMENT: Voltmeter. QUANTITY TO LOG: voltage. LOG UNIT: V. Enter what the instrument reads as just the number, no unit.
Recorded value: 5
